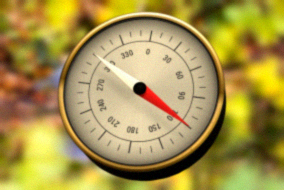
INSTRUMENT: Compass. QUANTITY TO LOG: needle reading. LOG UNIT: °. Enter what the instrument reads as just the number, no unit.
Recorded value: 120
